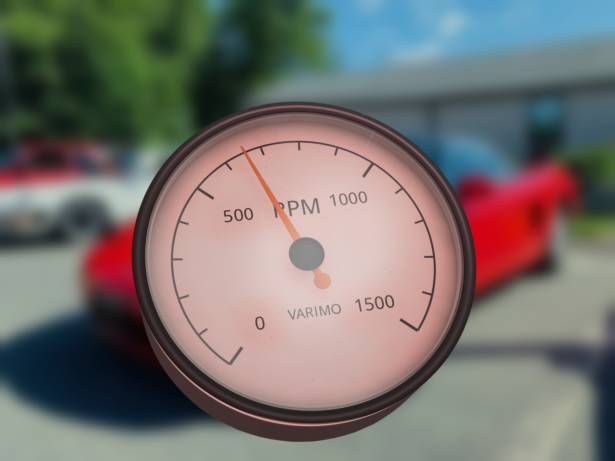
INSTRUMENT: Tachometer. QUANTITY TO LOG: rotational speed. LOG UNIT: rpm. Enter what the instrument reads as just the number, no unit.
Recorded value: 650
